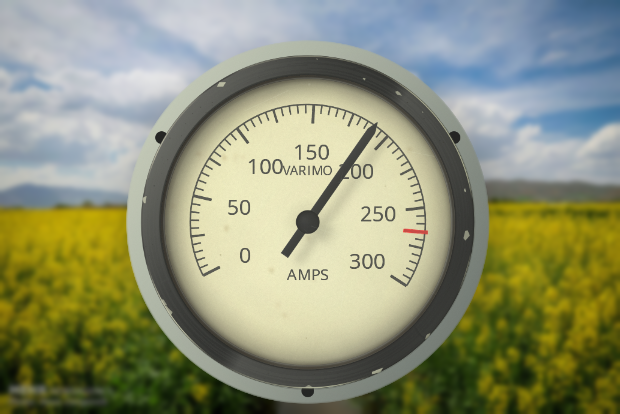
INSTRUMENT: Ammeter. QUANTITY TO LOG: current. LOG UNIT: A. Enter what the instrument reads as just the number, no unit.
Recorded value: 190
